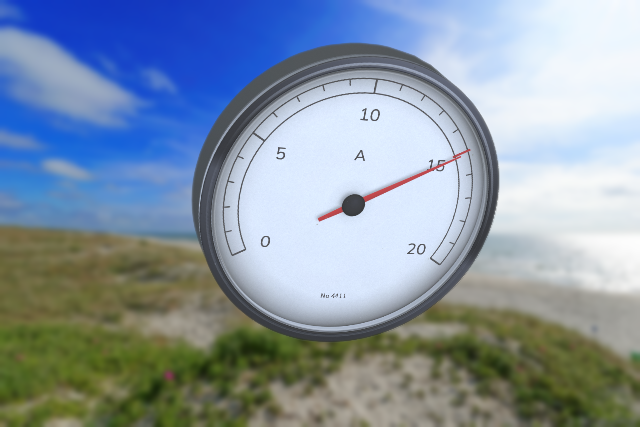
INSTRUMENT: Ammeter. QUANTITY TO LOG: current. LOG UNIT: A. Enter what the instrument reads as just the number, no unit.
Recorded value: 15
